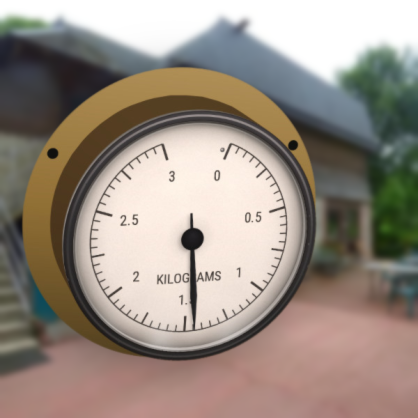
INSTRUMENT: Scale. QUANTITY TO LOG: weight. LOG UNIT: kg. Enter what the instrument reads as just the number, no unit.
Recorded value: 1.45
